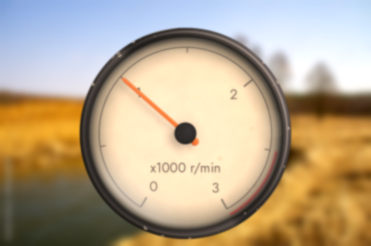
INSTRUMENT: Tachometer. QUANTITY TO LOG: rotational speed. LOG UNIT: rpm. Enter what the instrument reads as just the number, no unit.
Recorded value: 1000
